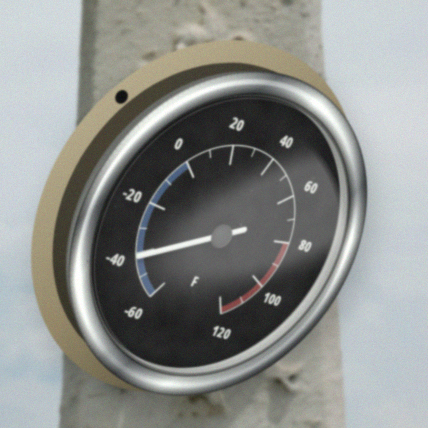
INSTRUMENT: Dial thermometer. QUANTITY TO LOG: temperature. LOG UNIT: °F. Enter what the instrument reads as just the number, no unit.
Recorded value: -40
